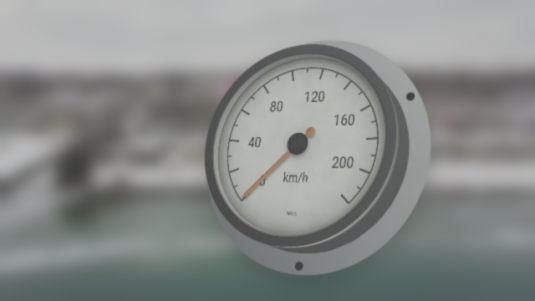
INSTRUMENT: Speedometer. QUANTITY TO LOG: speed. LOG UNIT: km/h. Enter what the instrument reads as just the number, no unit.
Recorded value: 0
